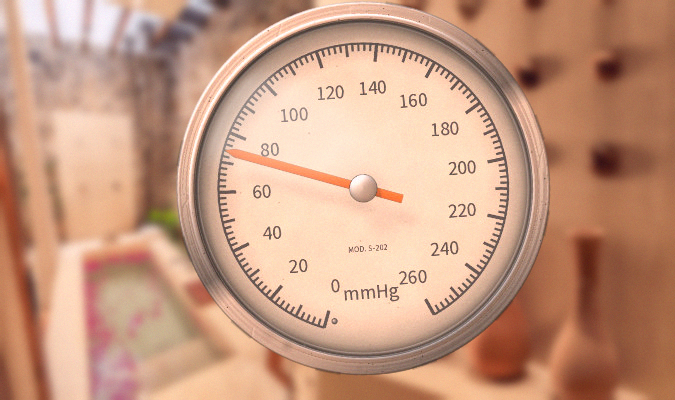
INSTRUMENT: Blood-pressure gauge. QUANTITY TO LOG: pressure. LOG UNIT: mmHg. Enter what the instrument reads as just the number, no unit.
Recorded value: 74
